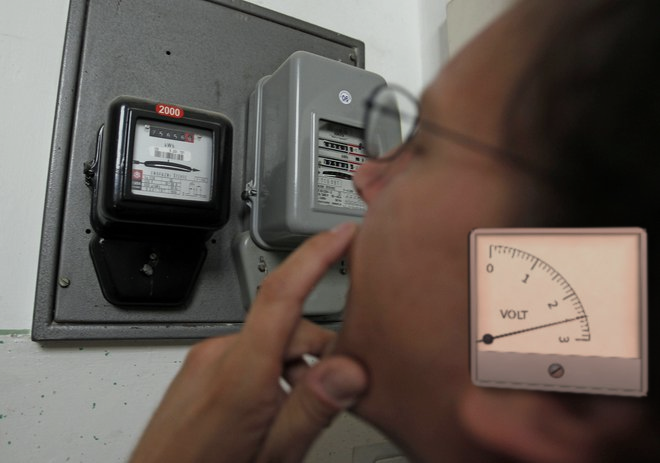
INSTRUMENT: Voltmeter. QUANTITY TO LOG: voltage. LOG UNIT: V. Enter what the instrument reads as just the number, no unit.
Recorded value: 2.5
